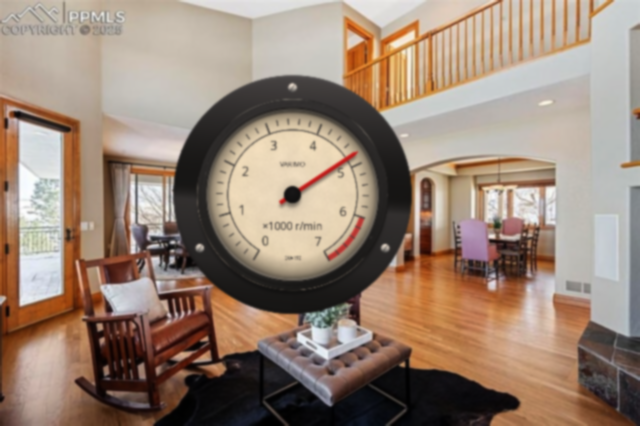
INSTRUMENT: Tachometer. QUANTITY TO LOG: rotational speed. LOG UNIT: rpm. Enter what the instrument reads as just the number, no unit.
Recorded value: 4800
